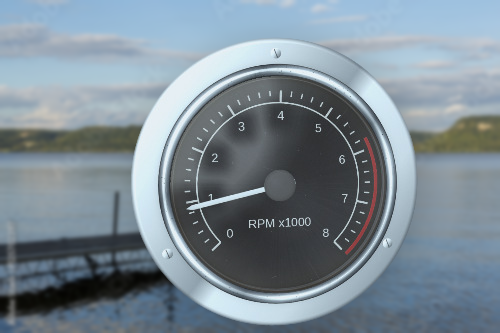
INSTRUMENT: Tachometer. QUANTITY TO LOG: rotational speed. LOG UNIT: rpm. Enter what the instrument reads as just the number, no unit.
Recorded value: 900
